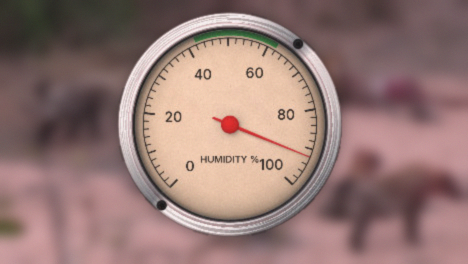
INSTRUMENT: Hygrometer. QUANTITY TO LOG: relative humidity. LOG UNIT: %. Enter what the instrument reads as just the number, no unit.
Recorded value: 92
